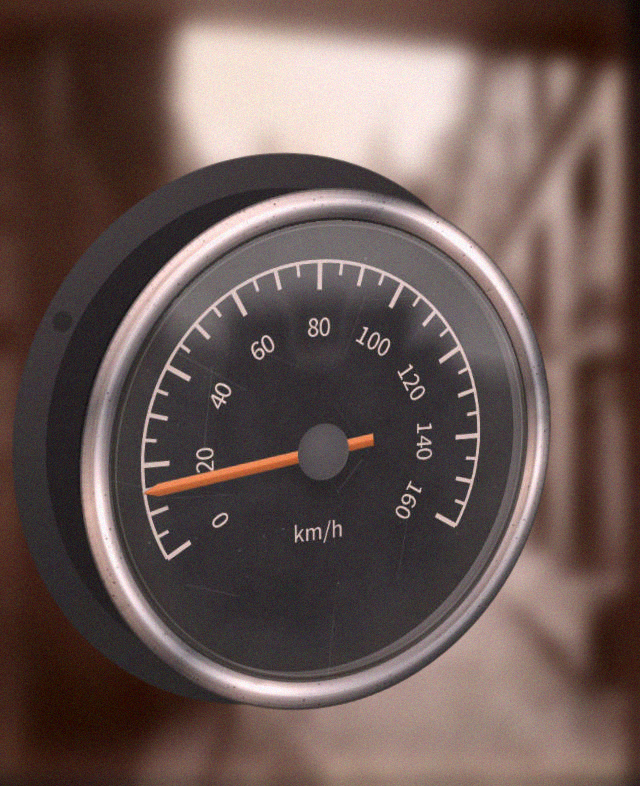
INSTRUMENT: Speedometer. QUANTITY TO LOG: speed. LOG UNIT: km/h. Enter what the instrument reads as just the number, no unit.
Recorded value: 15
